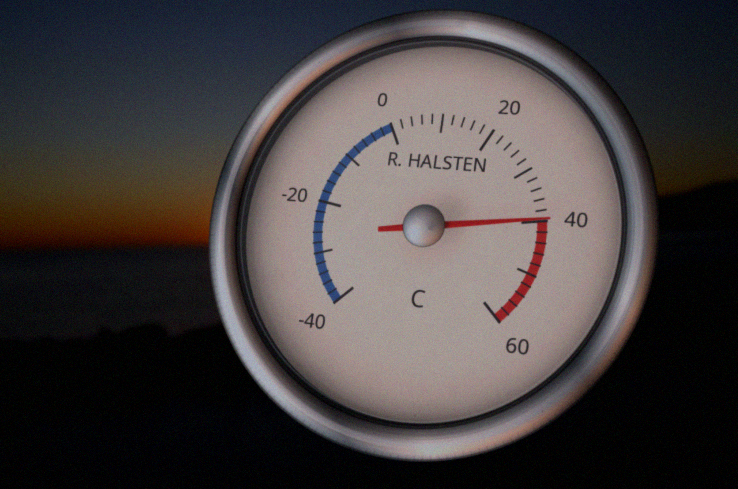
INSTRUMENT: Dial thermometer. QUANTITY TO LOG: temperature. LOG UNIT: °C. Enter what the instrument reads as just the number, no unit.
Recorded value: 40
